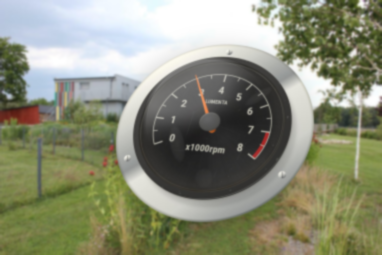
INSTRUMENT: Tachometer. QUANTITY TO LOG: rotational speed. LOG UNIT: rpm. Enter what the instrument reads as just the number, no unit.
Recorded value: 3000
